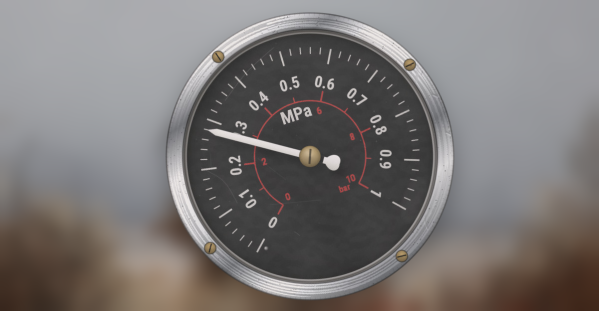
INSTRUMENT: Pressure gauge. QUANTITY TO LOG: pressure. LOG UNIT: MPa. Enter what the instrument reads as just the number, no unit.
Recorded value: 0.28
